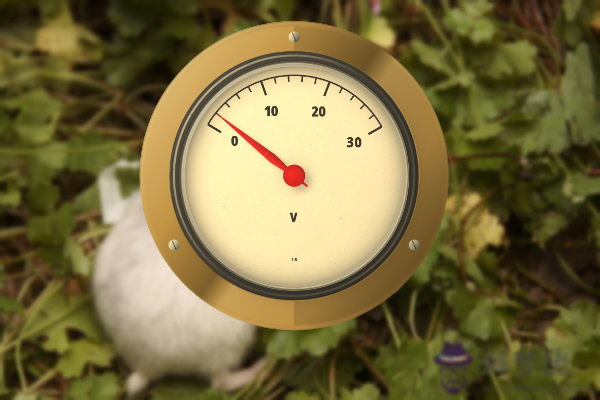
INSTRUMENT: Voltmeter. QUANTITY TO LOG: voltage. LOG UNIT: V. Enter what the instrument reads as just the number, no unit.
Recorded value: 2
